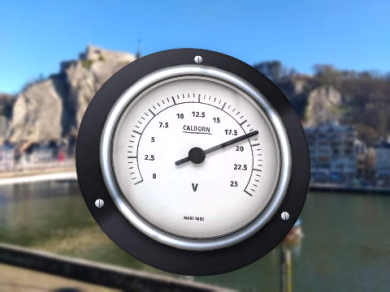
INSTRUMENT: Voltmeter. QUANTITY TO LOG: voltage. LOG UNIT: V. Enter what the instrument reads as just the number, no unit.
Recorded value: 19
